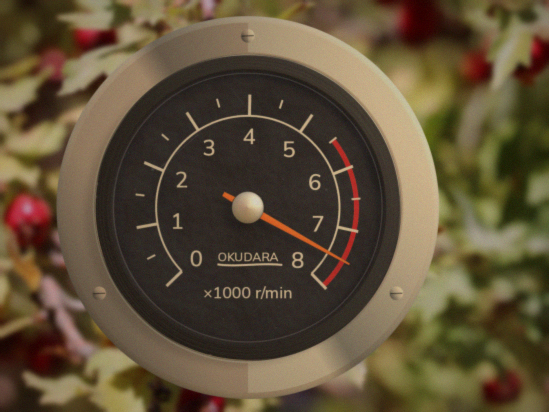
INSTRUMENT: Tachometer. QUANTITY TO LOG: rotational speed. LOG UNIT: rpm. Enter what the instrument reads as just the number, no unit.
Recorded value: 7500
